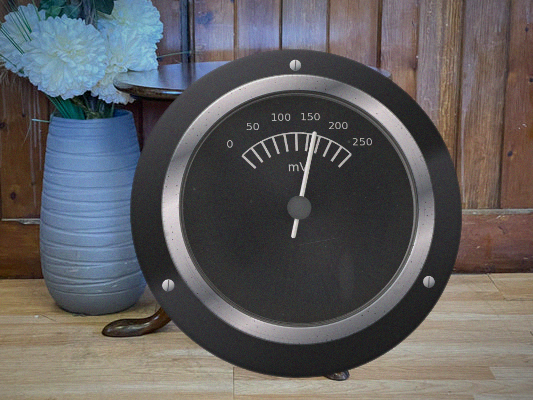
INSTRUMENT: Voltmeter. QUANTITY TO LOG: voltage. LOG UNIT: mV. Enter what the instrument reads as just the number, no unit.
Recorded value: 162.5
